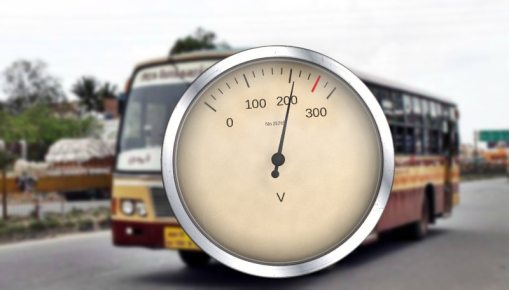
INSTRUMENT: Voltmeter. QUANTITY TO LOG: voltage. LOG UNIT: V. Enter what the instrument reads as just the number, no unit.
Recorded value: 210
